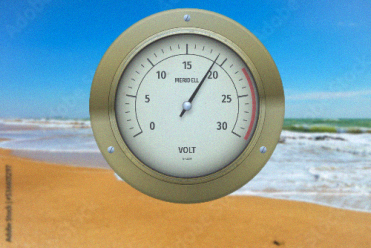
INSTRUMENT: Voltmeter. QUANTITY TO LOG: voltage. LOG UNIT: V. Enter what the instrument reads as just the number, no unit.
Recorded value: 19
